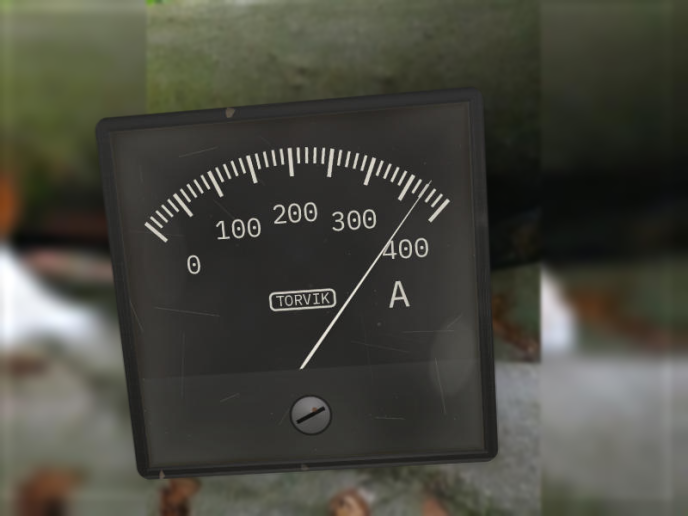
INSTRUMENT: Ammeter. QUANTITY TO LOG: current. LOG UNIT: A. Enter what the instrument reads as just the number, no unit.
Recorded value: 370
